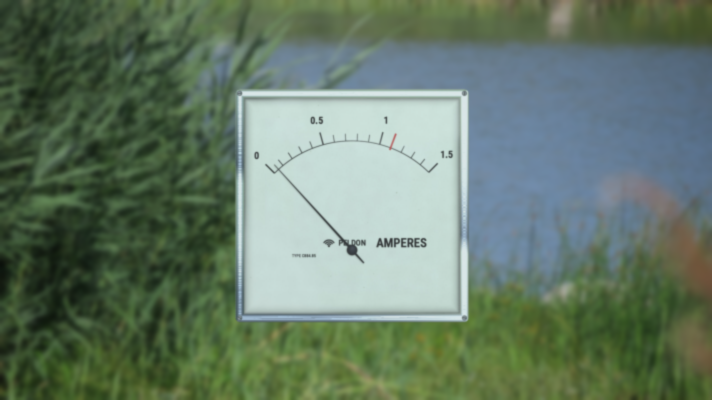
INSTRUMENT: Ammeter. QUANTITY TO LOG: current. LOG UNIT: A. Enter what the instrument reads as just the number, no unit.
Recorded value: 0.05
